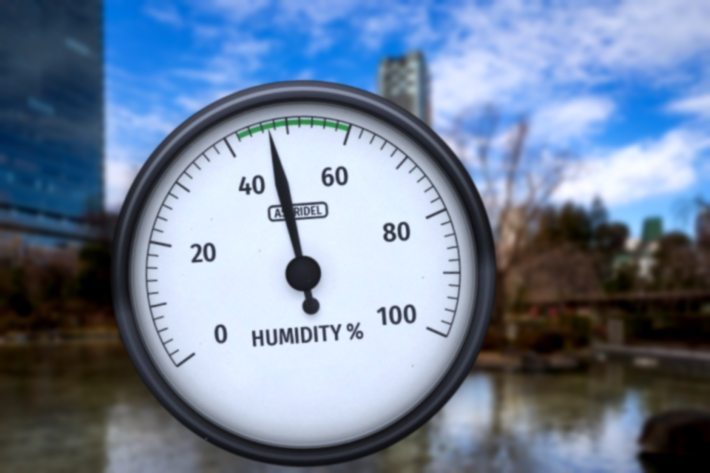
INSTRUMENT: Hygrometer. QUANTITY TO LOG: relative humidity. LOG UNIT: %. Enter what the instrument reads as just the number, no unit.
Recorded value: 47
